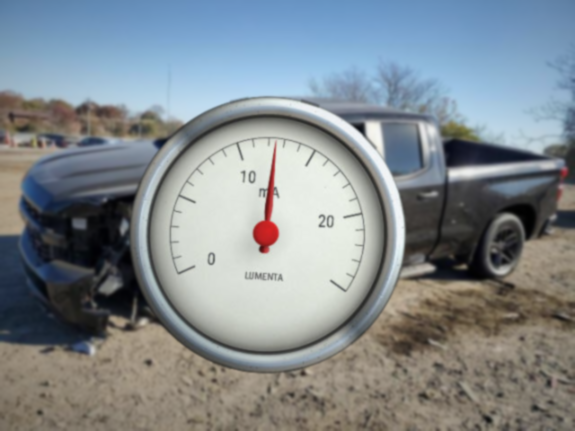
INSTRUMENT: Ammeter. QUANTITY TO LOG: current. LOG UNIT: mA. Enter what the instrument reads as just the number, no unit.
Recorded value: 12.5
